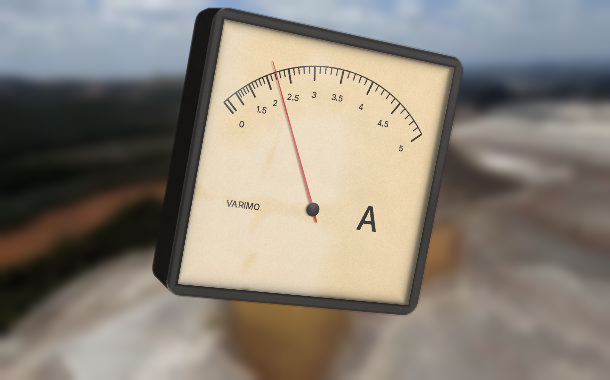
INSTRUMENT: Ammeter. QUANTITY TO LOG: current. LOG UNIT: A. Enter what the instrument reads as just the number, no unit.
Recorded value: 2.2
